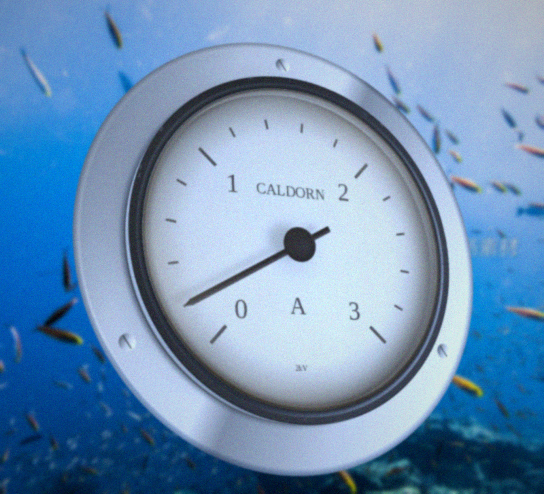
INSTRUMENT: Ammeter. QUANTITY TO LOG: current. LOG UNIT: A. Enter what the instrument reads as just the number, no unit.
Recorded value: 0.2
